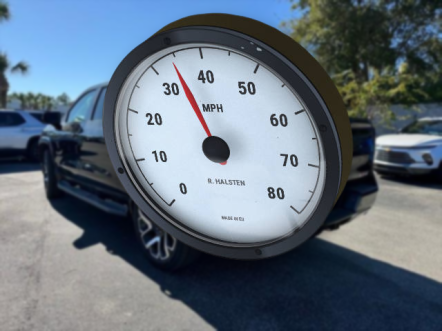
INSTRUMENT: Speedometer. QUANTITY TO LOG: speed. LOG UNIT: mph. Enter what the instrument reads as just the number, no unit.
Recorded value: 35
